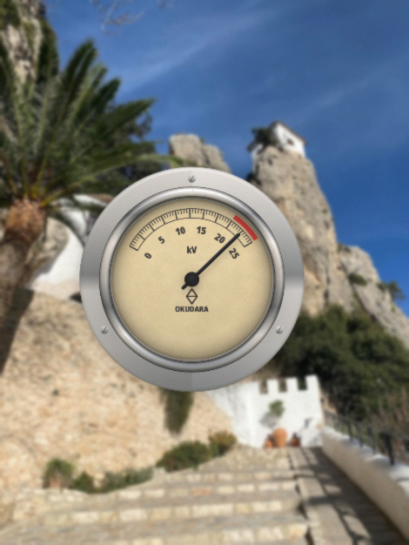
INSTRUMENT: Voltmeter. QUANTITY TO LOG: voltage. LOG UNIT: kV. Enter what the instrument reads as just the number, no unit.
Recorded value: 22.5
